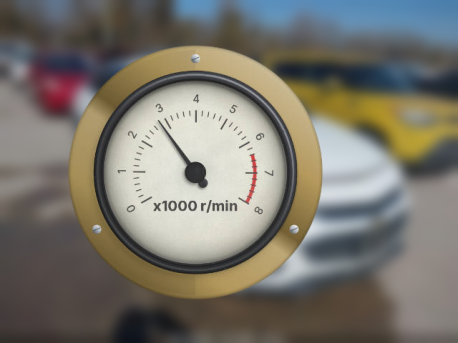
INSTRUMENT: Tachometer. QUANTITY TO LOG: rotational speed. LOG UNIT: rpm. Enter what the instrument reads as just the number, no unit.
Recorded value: 2800
